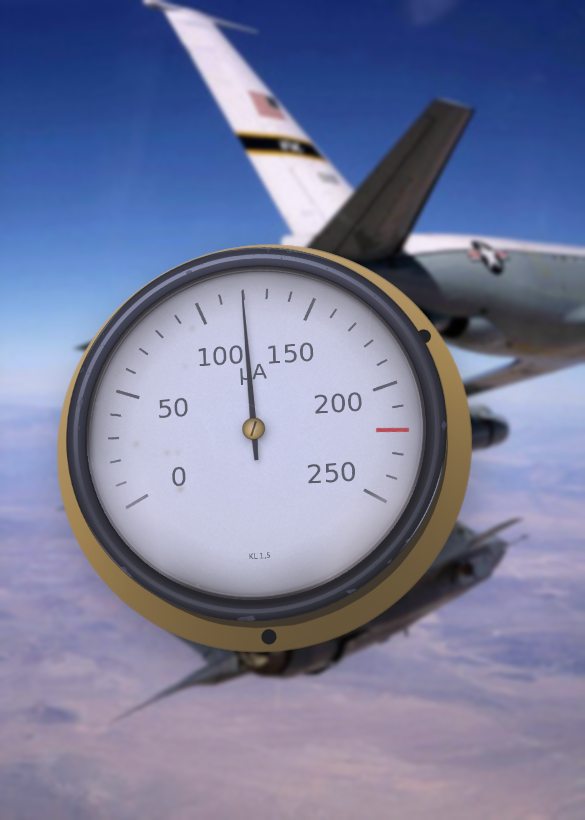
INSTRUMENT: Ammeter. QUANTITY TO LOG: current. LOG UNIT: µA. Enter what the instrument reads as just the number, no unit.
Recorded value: 120
